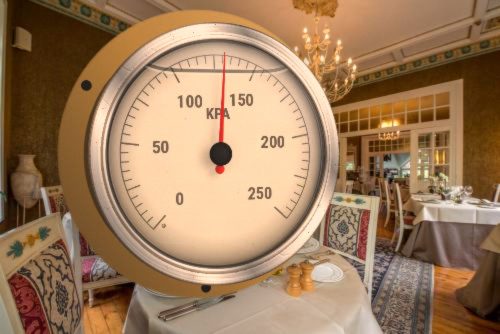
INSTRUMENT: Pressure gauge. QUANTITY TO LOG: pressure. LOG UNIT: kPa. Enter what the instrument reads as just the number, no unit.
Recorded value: 130
